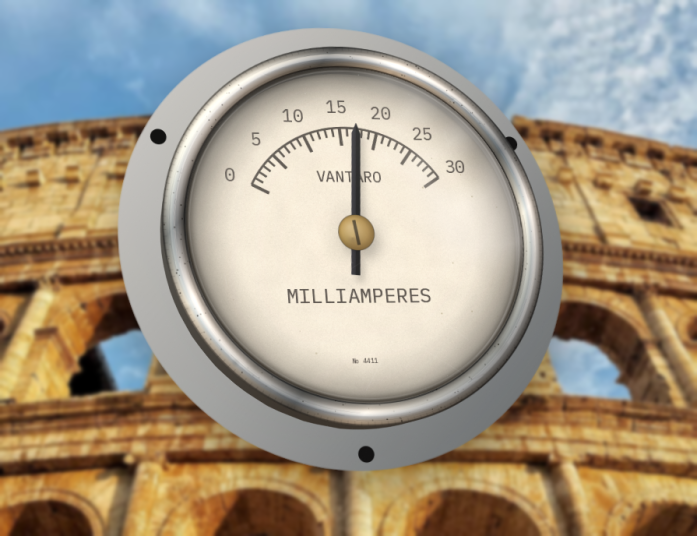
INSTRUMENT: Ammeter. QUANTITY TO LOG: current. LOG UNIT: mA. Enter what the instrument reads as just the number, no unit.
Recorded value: 17
